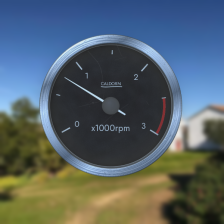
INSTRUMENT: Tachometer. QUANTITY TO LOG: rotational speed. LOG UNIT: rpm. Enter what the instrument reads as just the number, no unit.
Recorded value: 750
